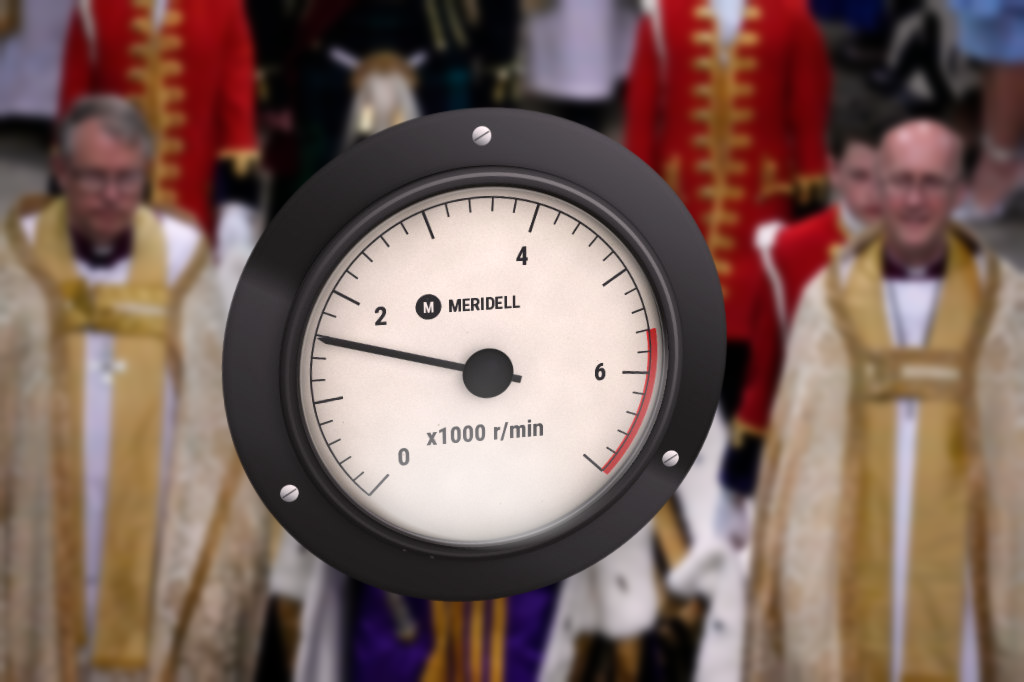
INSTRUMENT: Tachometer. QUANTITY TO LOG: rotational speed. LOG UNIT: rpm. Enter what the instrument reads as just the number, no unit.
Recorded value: 1600
